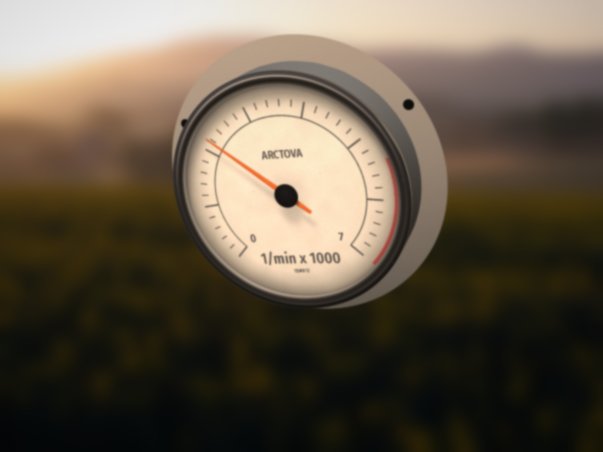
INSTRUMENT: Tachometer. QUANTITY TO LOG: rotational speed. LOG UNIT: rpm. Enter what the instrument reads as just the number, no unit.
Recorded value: 2200
